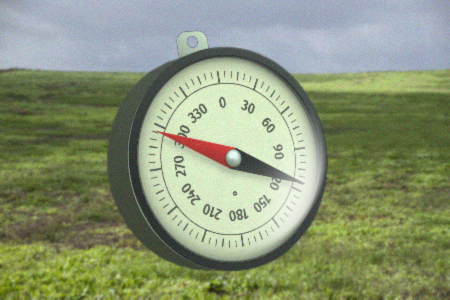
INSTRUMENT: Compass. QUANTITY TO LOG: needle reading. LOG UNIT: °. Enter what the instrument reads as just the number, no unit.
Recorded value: 295
